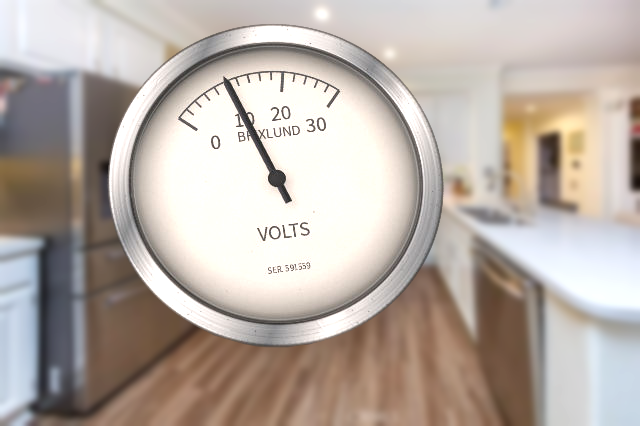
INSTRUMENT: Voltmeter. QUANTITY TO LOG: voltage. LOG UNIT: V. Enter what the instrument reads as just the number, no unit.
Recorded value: 10
